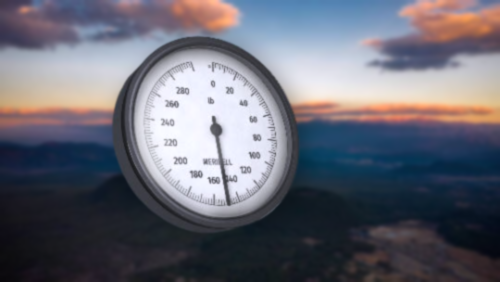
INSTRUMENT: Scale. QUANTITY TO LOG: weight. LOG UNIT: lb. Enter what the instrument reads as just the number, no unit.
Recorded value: 150
